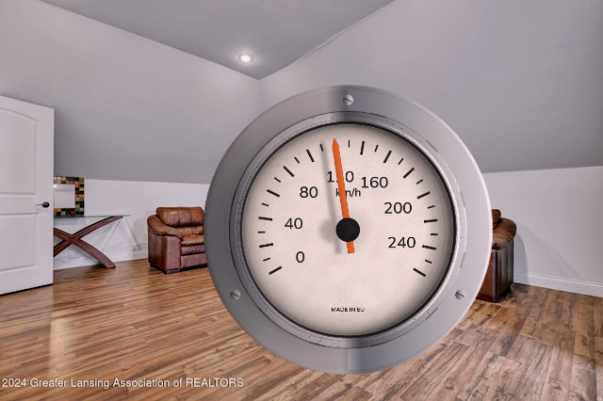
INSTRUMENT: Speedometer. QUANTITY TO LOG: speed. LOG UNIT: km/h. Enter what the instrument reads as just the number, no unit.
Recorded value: 120
